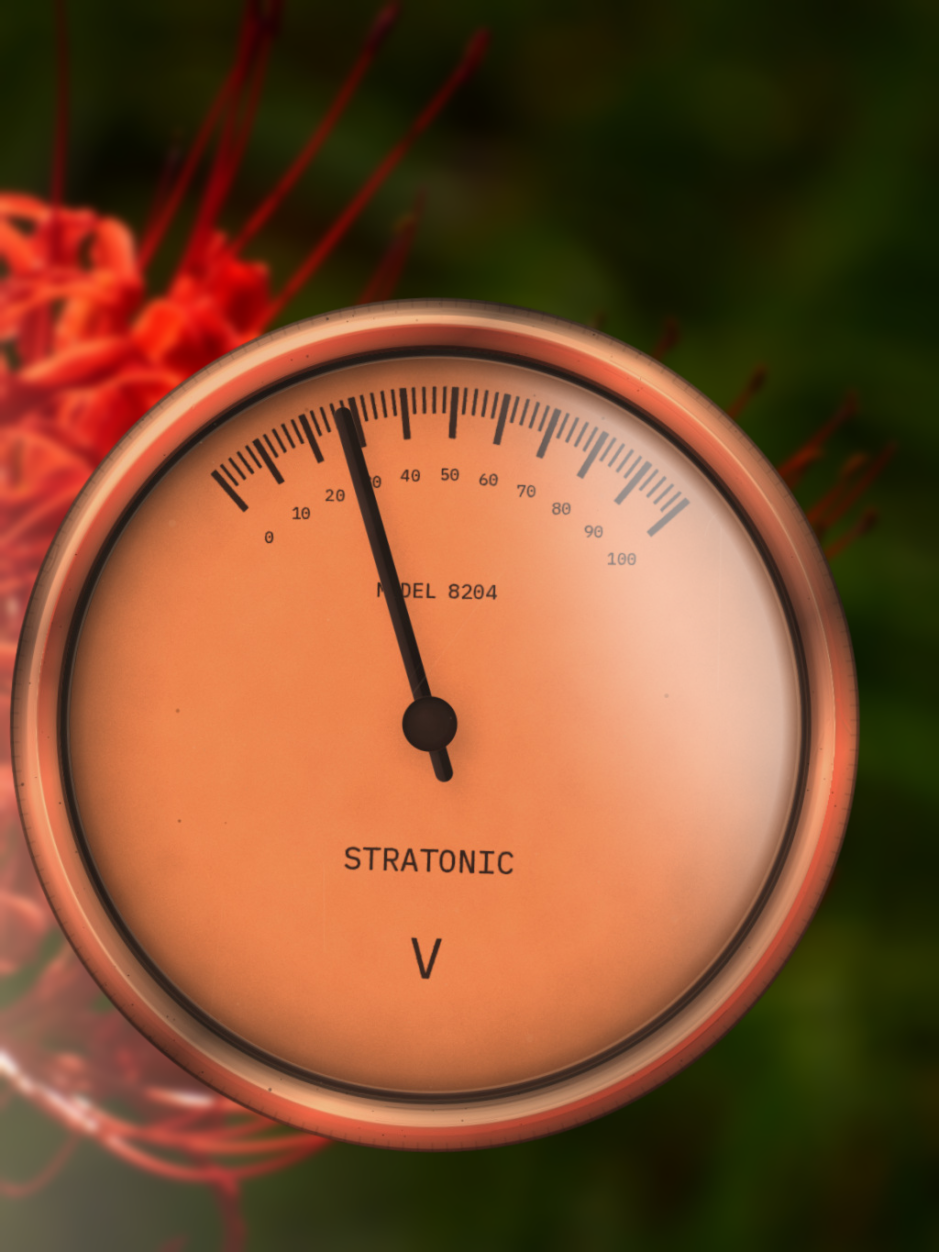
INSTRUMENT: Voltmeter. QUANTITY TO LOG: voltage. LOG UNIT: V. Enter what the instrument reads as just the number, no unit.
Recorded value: 28
